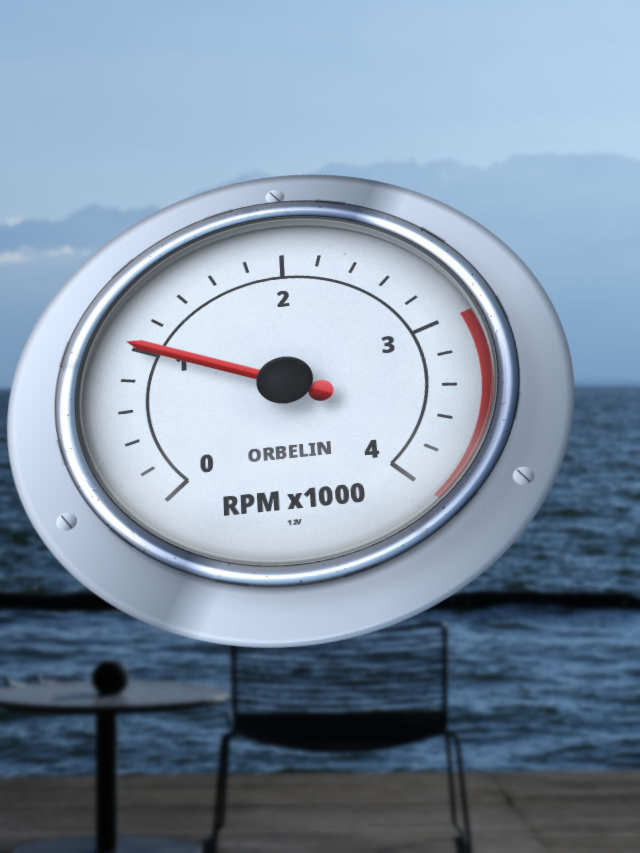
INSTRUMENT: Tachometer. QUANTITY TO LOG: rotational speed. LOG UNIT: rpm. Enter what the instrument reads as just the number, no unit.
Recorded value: 1000
